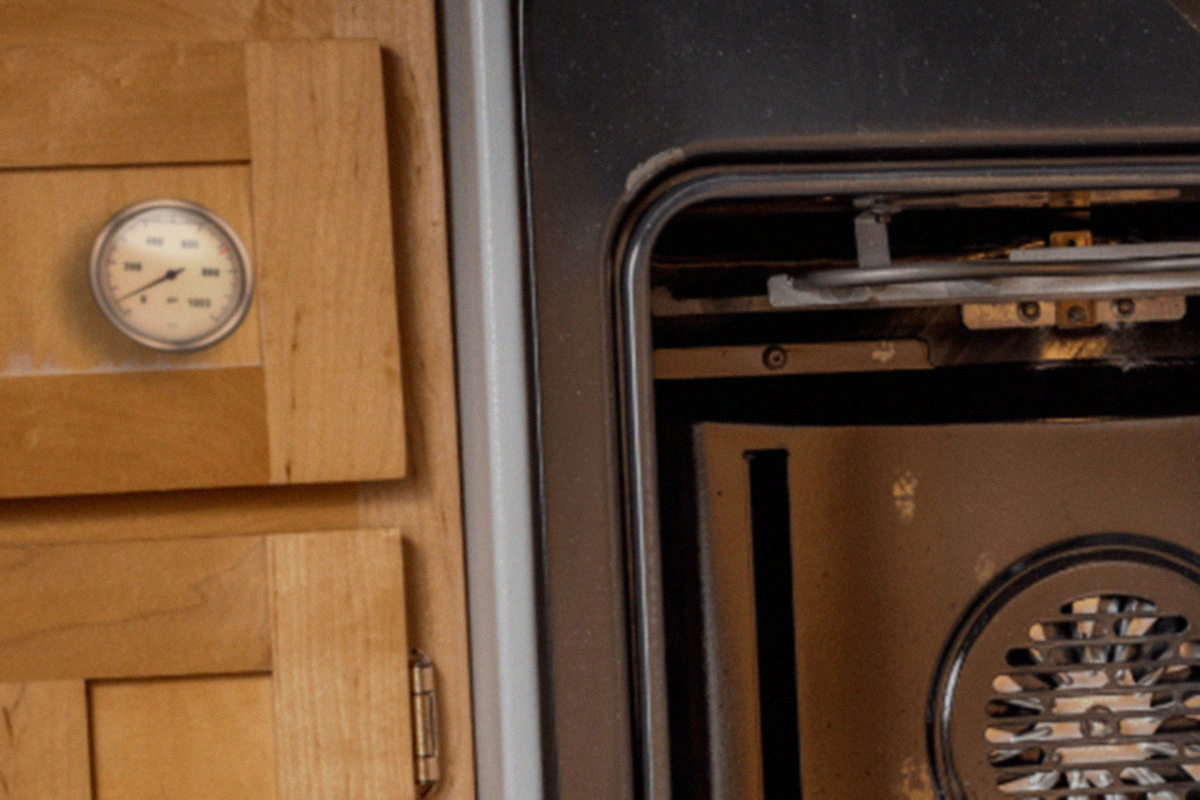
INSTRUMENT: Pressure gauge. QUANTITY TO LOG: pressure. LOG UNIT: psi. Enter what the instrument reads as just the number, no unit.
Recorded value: 50
